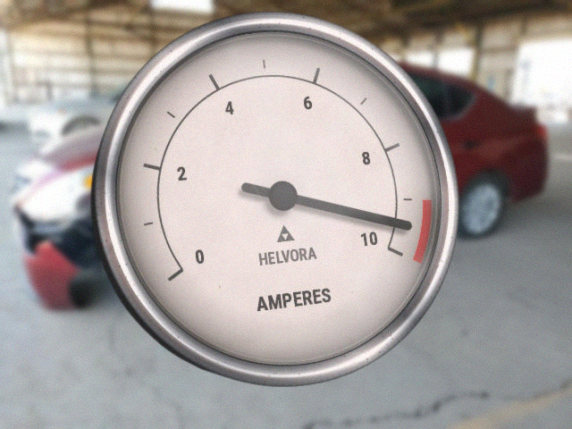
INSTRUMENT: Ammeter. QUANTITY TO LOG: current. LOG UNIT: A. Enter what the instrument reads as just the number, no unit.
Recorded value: 9.5
